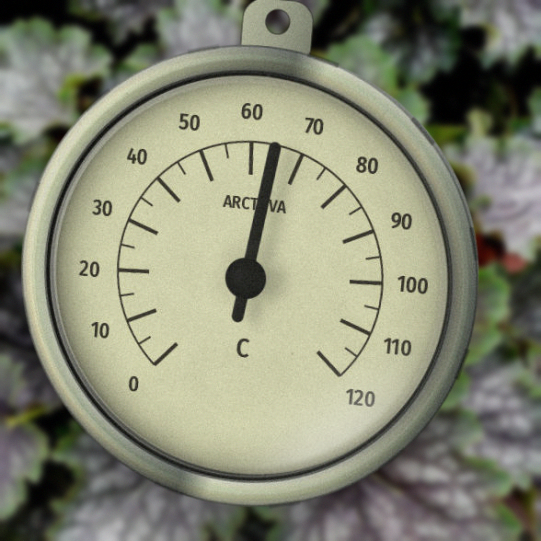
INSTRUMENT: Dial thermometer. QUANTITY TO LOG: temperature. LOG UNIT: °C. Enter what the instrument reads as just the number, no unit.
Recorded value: 65
